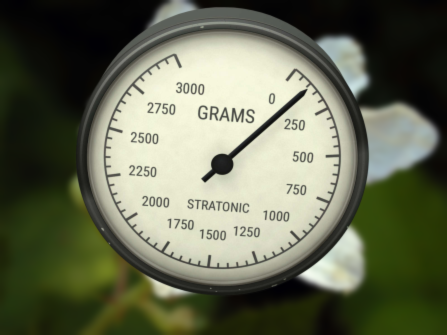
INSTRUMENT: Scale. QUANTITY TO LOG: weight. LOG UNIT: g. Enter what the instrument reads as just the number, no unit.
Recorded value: 100
